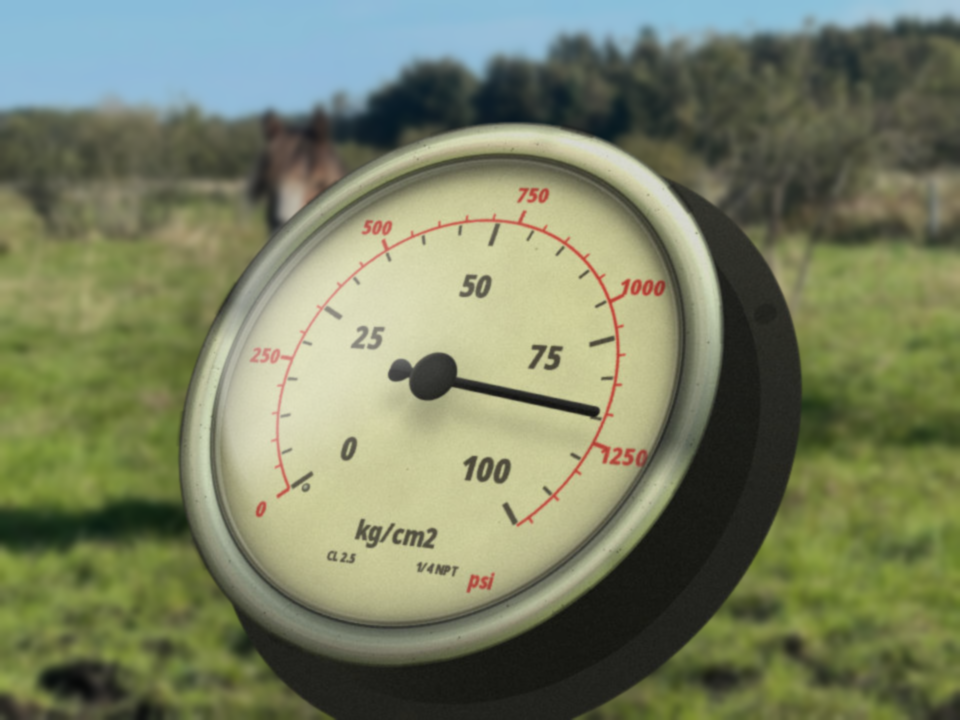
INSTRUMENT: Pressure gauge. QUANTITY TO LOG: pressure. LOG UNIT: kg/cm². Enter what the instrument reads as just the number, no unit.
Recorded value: 85
